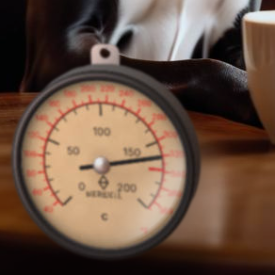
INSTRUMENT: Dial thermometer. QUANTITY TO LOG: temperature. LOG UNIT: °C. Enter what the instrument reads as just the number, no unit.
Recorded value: 160
